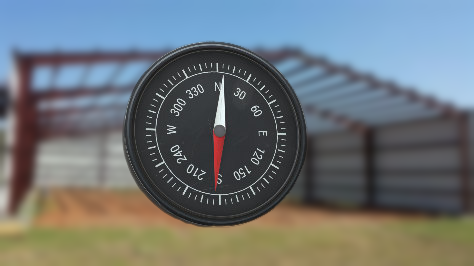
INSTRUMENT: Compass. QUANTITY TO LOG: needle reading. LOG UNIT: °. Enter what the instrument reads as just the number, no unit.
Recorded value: 185
